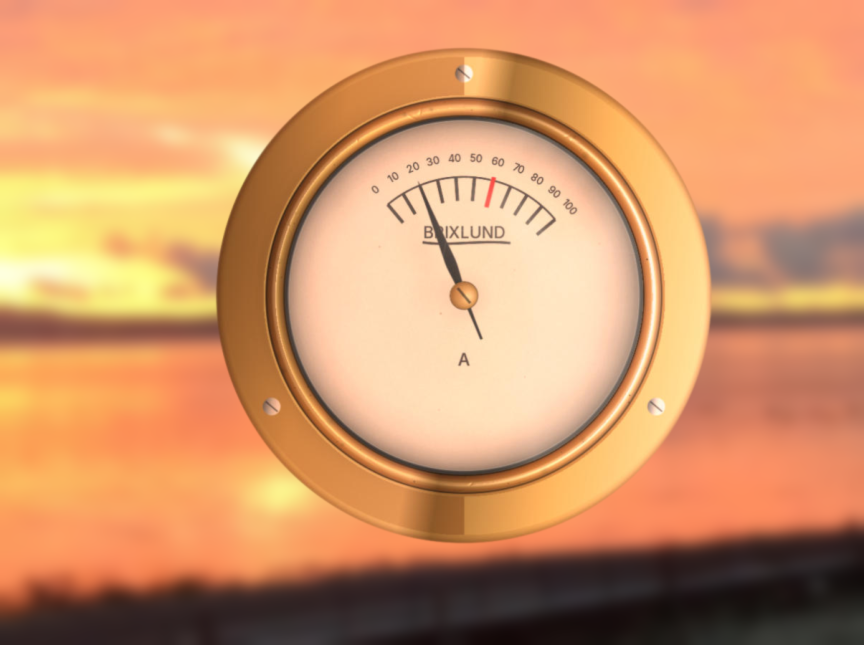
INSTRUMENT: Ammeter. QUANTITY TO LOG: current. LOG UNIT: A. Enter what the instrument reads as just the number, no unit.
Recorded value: 20
